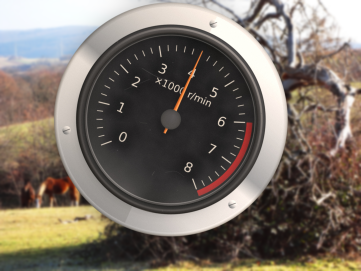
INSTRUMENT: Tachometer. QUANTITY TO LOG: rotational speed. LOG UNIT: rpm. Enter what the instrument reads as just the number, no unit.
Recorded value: 4000
